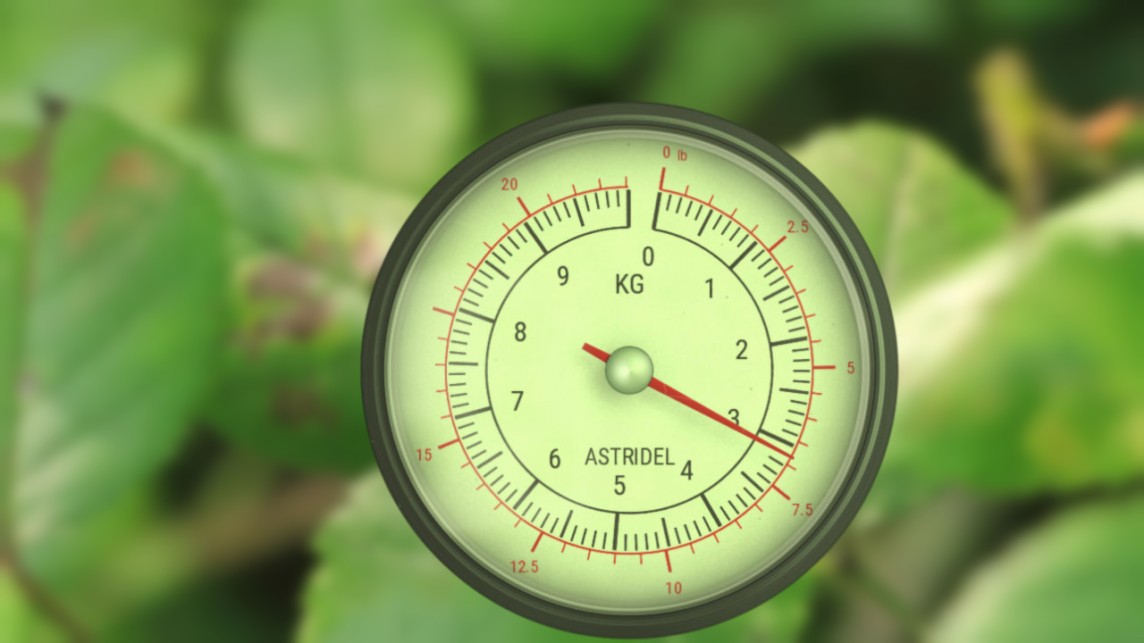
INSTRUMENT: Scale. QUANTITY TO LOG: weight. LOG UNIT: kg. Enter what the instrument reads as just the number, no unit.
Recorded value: 3.1
